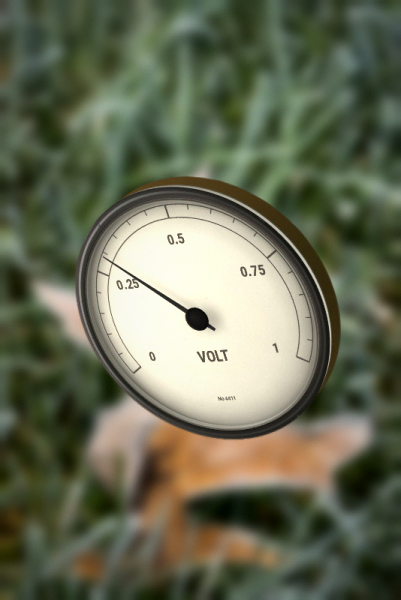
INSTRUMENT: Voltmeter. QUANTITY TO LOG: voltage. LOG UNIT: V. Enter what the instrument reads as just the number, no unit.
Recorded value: 0.3
